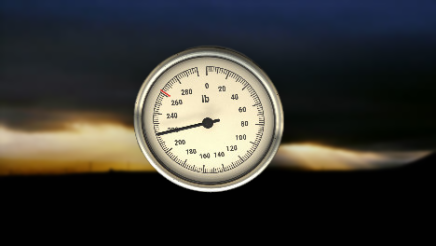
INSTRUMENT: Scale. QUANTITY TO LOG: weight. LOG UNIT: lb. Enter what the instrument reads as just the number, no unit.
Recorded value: 220
